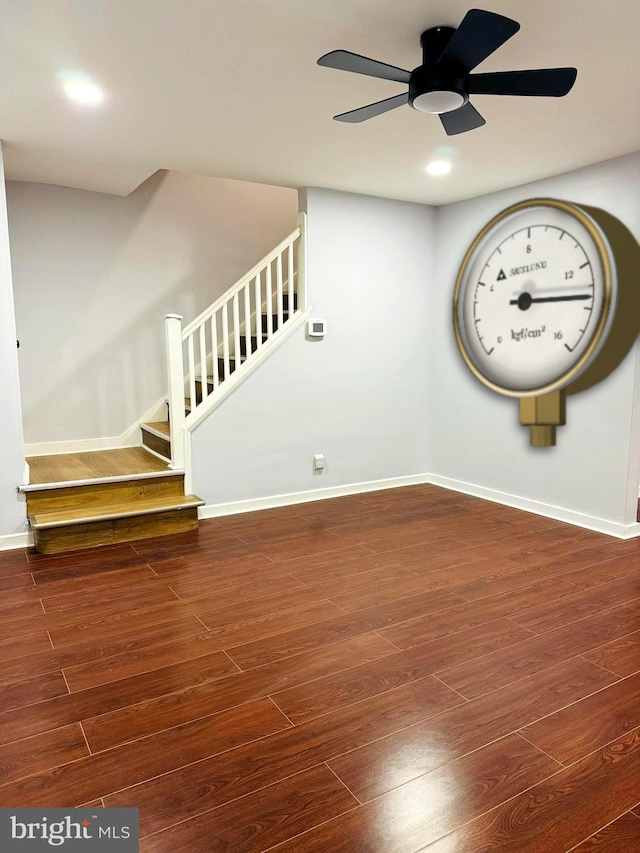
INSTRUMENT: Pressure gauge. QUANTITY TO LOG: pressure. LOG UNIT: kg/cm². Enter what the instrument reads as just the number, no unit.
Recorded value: 13.5
